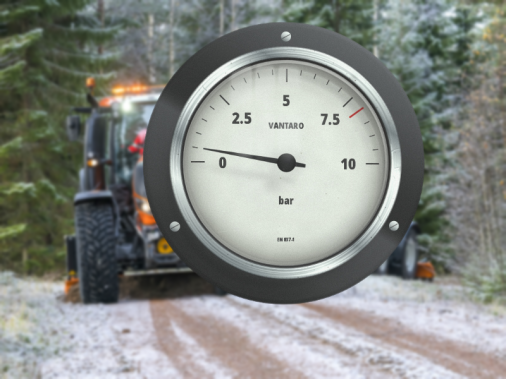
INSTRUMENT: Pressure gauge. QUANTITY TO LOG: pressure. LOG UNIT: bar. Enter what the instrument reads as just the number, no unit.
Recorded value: 0.5
